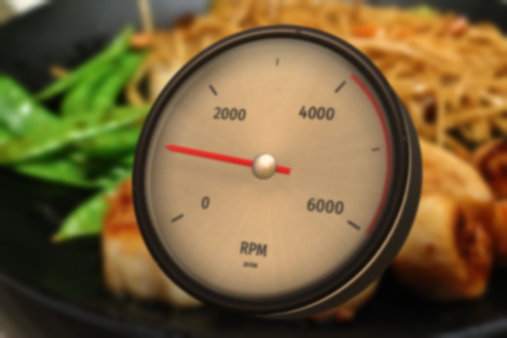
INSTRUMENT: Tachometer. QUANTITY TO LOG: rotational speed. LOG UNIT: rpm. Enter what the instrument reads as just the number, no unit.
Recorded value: 1000
